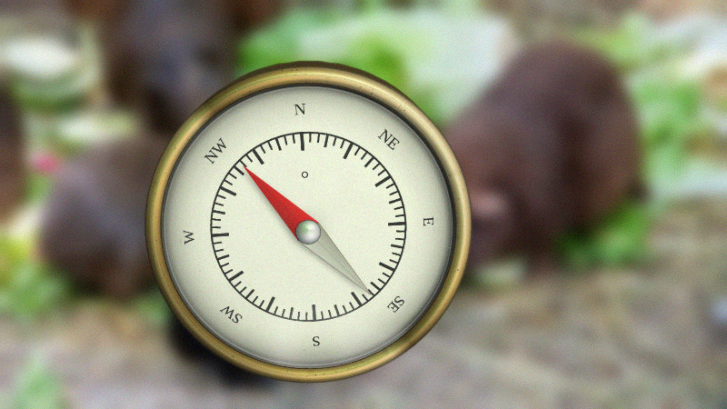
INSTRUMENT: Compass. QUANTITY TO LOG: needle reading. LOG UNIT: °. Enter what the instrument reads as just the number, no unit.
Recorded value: 320
